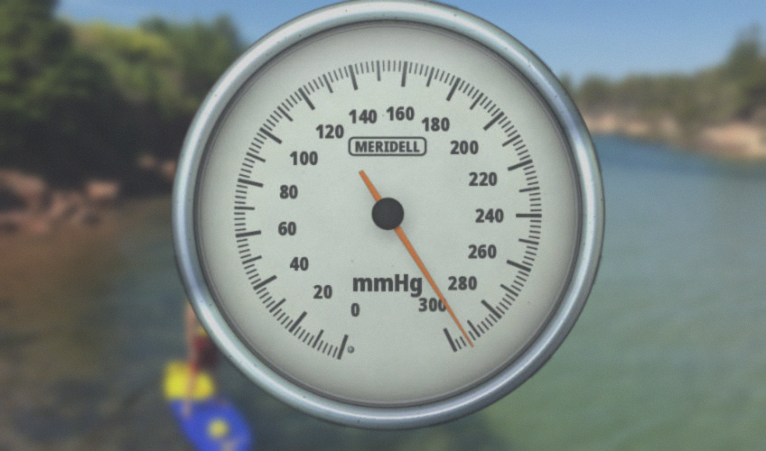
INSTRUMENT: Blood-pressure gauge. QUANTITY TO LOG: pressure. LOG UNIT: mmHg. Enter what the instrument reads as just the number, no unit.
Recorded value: 294
